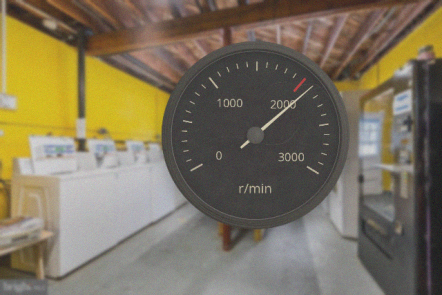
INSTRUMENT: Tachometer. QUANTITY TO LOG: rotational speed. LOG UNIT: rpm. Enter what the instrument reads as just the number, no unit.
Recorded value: 2100
